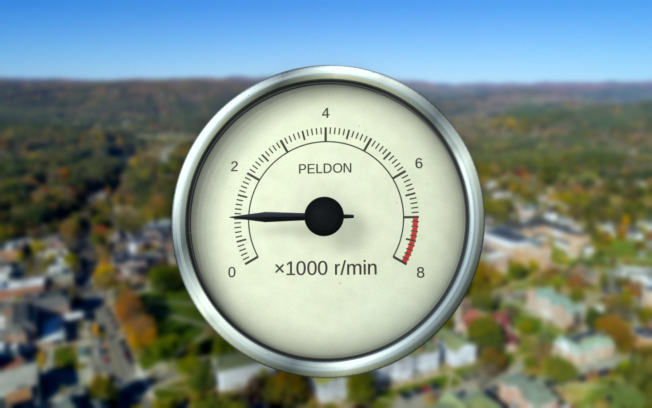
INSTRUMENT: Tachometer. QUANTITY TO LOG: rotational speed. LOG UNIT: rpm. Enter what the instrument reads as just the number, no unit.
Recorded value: 1000
